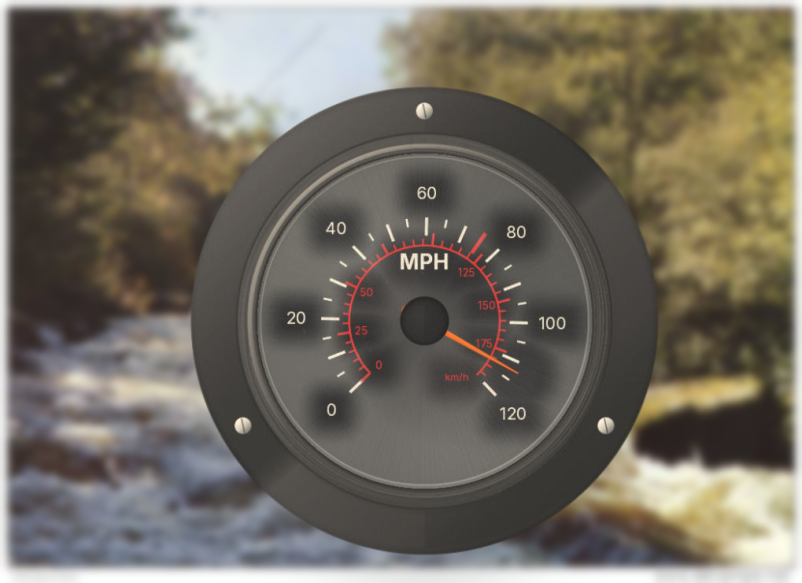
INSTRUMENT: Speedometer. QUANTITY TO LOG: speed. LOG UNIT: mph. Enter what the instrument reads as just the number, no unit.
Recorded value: 112.5
